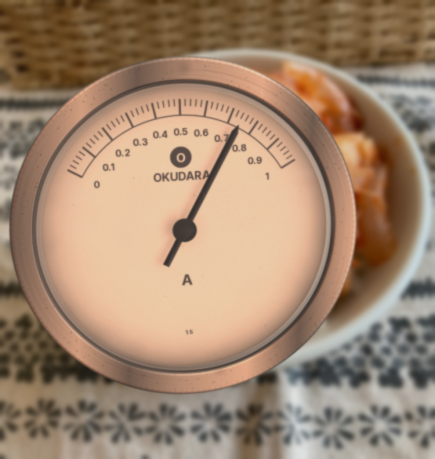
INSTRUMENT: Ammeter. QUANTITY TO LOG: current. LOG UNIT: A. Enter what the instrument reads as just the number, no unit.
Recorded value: 0.74
